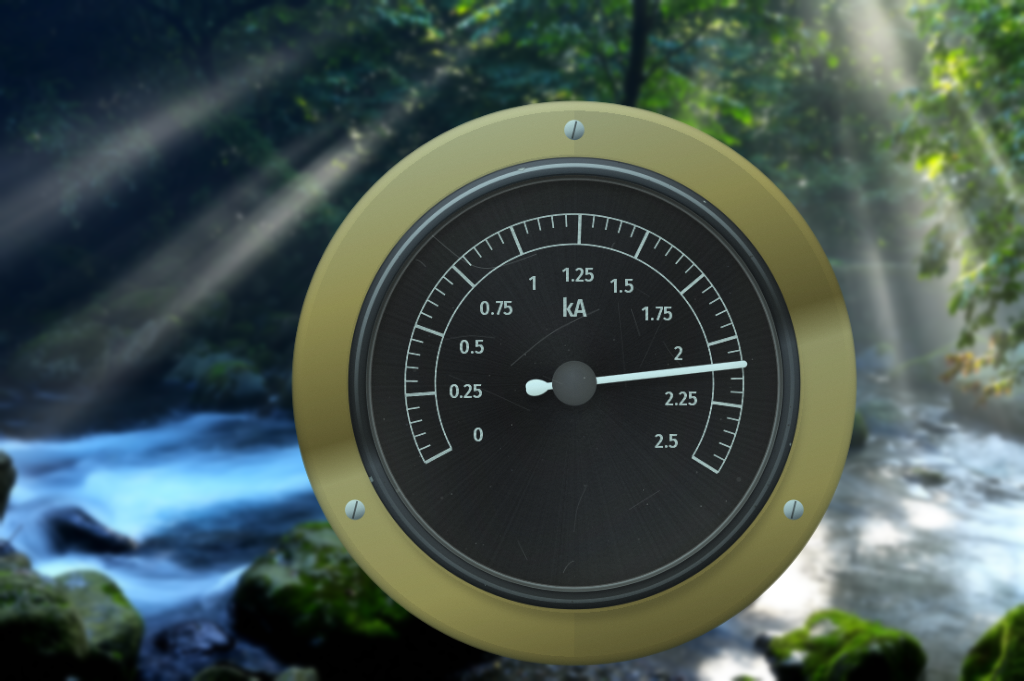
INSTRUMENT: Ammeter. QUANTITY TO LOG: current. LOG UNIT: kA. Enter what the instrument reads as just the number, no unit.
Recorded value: 2.1
